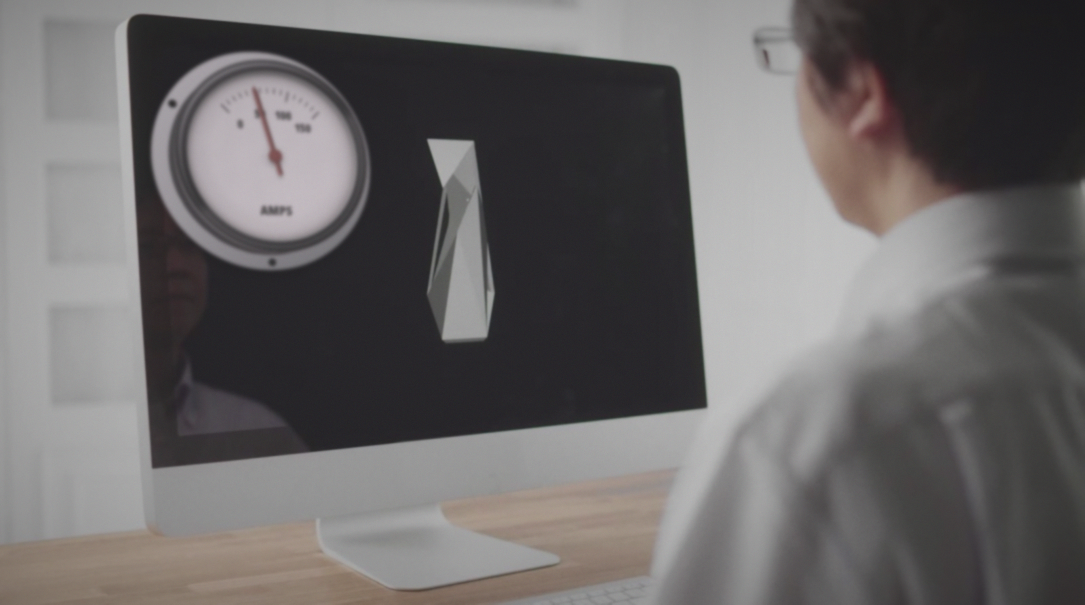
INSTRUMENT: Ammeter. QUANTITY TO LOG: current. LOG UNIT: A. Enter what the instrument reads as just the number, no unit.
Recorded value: 50
